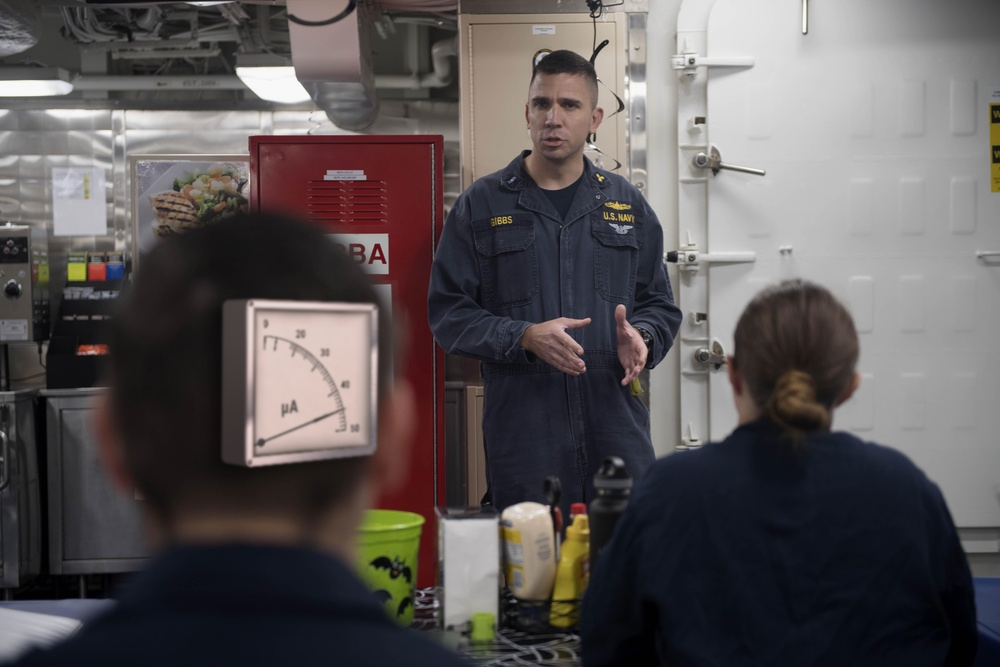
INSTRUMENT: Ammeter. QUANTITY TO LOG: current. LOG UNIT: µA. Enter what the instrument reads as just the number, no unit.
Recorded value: 45
